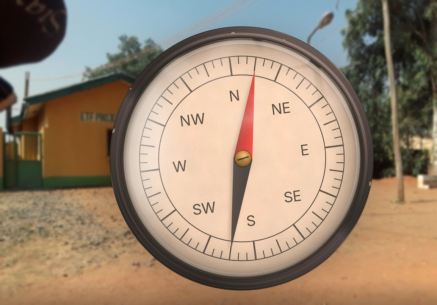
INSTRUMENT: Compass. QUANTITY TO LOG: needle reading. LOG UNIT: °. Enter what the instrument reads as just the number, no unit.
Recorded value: 15
